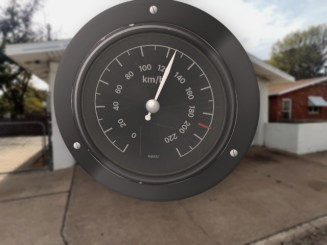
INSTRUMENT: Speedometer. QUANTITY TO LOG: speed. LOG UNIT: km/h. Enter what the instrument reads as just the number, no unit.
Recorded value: 125
